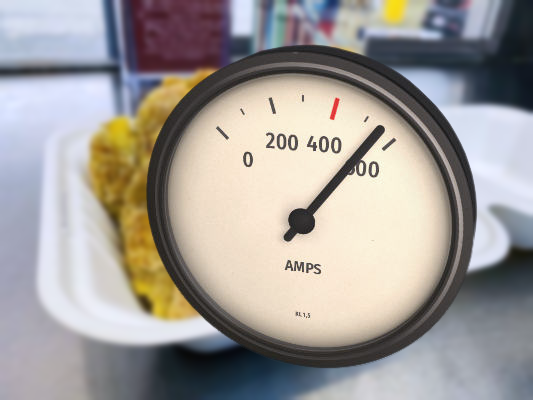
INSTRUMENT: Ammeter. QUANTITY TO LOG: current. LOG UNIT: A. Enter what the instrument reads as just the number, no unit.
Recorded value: 550
